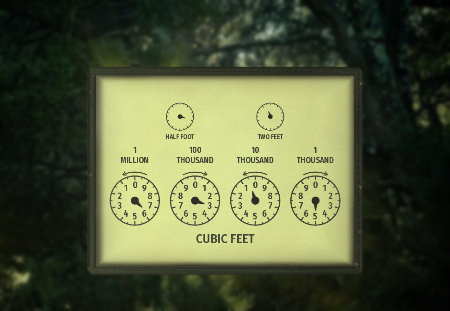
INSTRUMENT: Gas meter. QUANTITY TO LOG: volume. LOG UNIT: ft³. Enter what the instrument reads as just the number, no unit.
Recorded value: 630500
